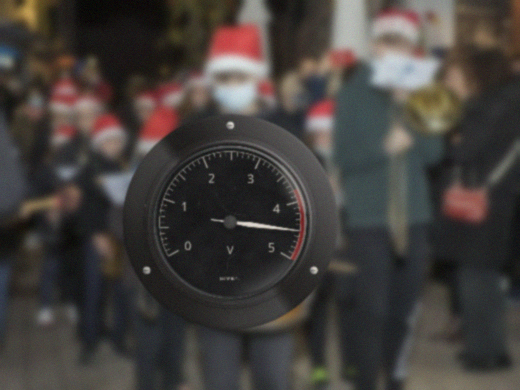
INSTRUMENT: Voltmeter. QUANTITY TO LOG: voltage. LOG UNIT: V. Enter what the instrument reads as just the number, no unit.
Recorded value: 4.5
